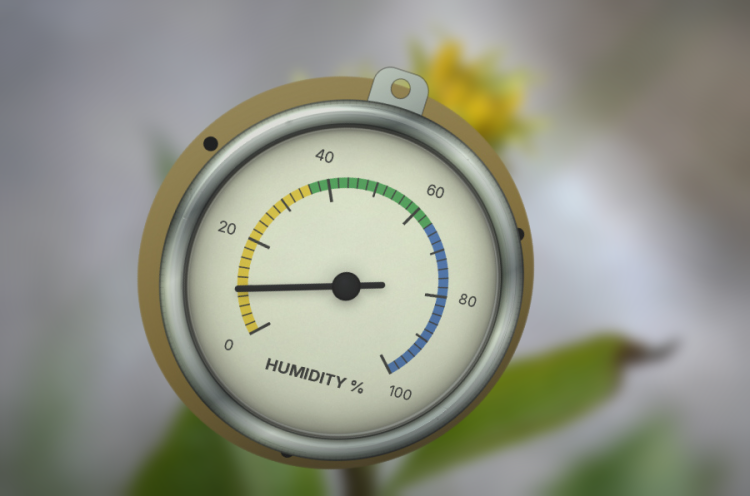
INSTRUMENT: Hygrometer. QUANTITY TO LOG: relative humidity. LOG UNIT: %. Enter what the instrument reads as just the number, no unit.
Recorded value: 10
